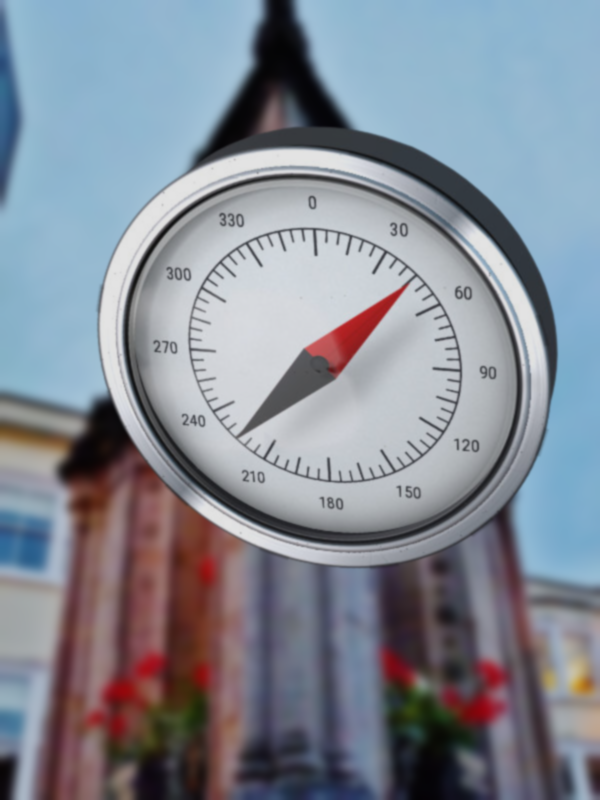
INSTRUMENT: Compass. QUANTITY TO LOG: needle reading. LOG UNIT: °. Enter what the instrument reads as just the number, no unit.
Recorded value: 45
